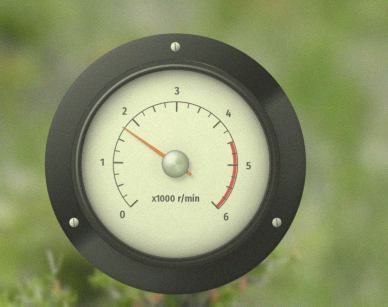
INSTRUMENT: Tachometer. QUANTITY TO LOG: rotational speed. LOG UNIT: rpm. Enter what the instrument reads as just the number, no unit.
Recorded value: 1750
